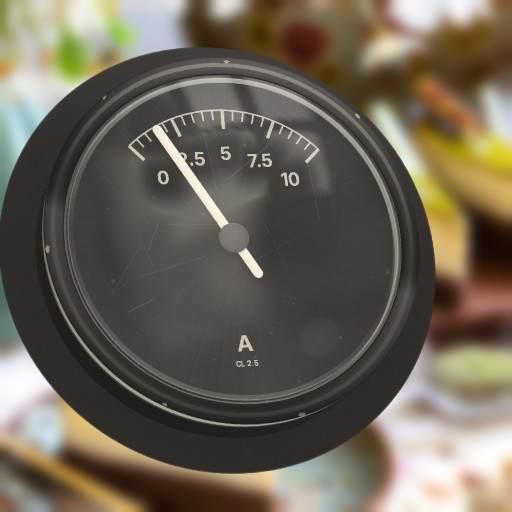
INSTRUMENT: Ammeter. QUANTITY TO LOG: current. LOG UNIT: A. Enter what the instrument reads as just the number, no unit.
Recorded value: 1.5
